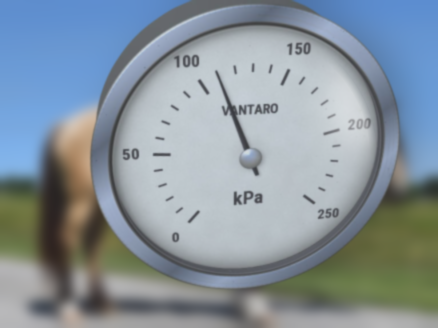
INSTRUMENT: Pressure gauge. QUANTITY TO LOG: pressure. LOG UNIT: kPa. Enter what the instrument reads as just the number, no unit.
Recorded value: 110
